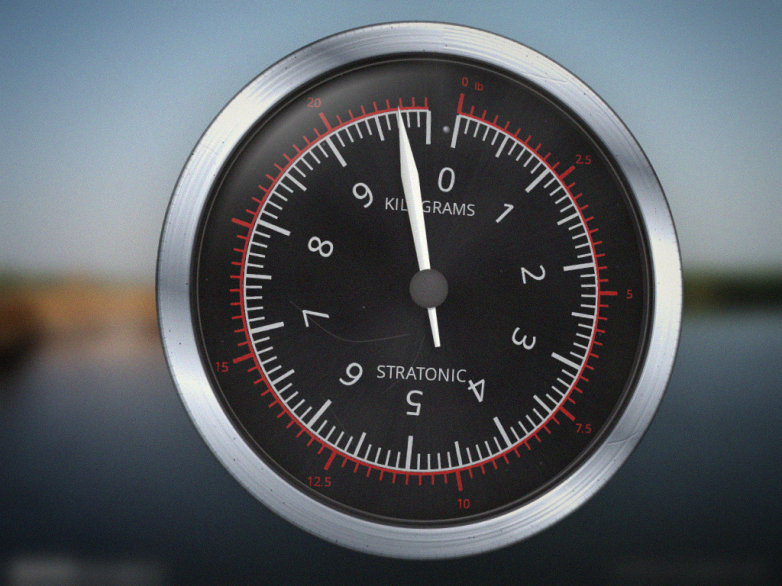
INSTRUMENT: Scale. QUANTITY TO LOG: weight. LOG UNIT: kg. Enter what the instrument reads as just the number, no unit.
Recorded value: 9.7
